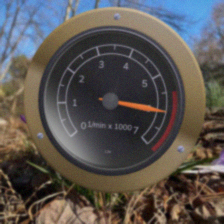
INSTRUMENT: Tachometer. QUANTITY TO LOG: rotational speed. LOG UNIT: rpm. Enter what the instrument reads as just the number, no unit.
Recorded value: 6000
